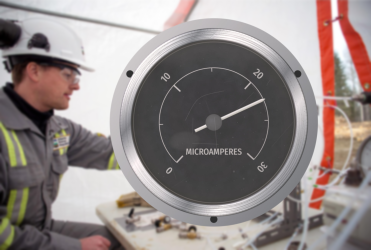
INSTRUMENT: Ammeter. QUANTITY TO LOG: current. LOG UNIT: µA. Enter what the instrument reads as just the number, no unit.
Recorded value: 22.5
